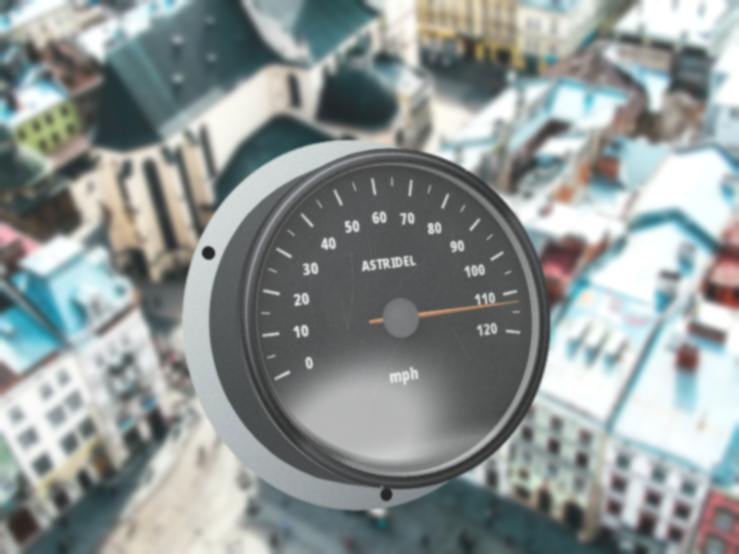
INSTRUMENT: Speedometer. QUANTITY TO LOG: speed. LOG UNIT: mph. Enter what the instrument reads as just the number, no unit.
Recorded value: 112.5
